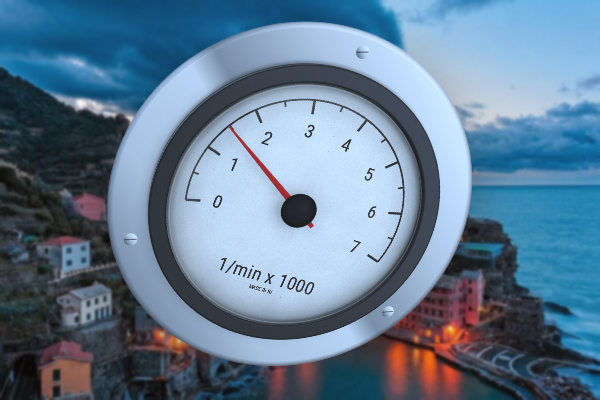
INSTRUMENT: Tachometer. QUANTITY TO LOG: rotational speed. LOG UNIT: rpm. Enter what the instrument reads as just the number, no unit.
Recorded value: 1500
